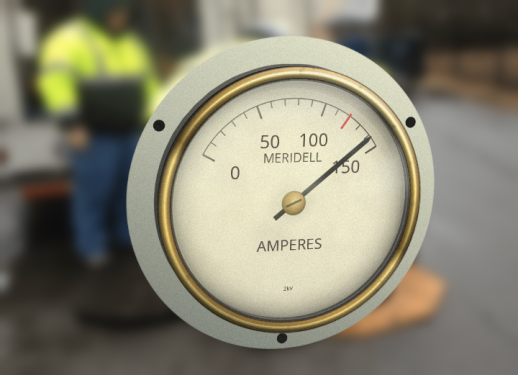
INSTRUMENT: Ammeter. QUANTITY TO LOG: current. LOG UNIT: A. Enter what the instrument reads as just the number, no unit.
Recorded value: 140
